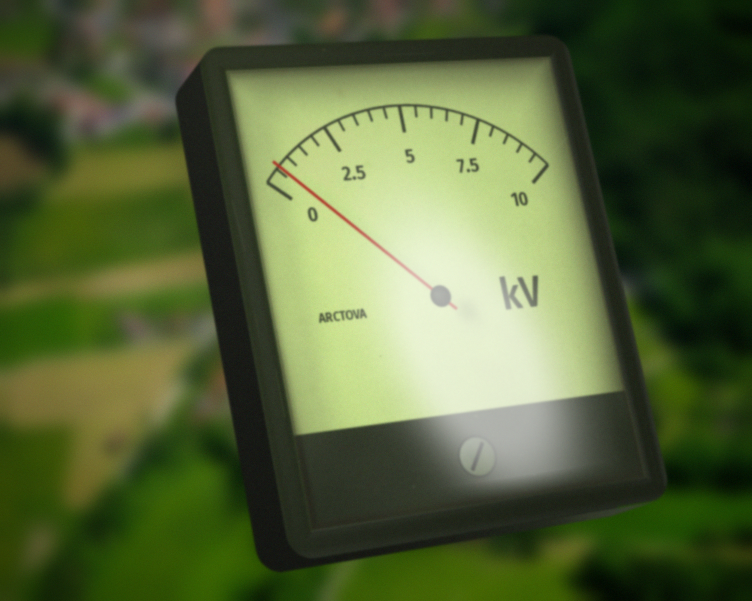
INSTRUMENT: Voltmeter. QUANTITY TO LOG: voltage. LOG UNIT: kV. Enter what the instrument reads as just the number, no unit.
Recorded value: 0.5
